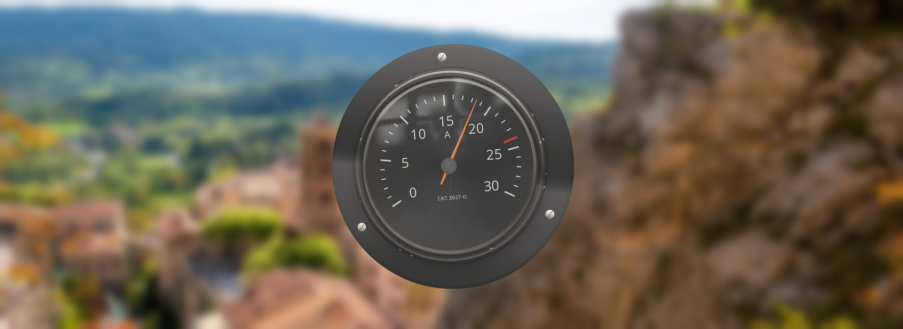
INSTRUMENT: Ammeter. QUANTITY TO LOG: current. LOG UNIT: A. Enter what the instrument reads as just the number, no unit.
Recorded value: 18.5
